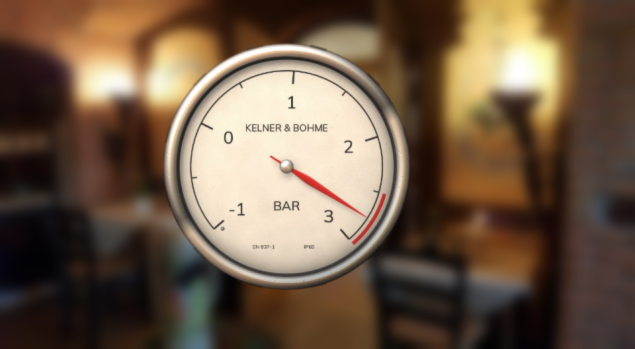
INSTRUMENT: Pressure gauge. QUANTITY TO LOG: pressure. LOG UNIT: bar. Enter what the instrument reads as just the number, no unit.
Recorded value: 2.75
